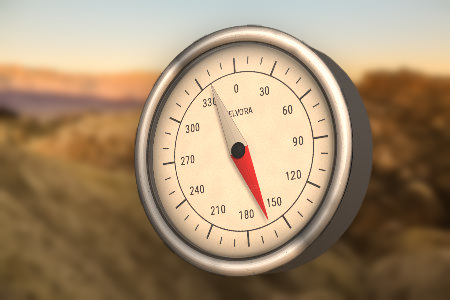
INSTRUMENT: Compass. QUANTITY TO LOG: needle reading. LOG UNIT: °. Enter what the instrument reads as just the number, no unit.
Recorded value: 160
